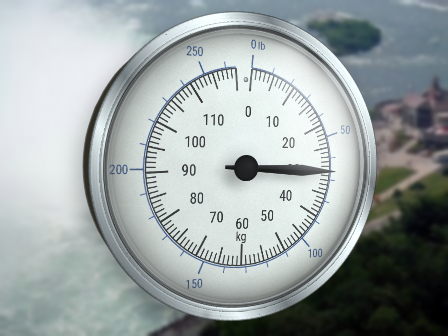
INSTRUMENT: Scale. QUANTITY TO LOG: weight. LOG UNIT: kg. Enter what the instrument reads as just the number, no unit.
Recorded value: 30
